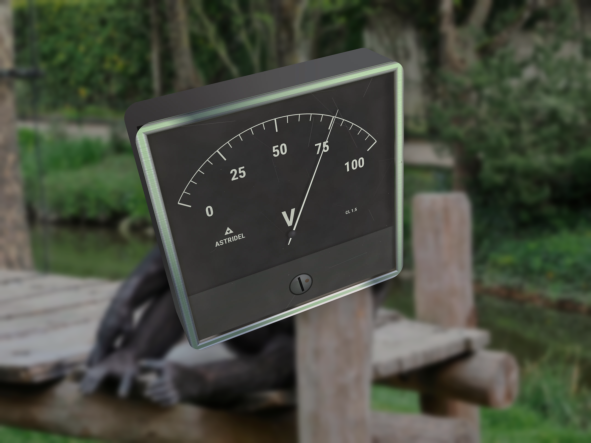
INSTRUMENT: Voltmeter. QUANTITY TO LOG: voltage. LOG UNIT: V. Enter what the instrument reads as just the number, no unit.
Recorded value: 75
